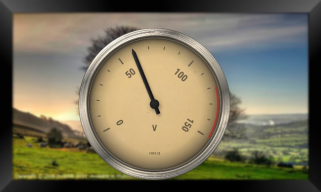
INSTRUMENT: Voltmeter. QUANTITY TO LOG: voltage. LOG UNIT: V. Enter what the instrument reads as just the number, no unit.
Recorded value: 60
